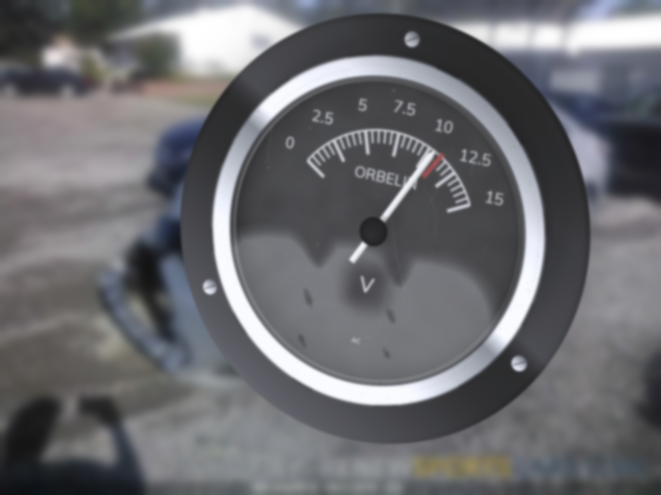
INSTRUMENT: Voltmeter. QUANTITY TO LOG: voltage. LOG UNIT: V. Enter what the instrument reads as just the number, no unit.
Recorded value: 10.5
